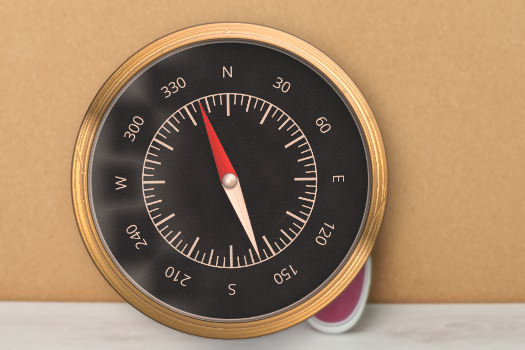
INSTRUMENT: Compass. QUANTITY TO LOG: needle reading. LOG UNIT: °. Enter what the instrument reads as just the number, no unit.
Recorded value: 340
